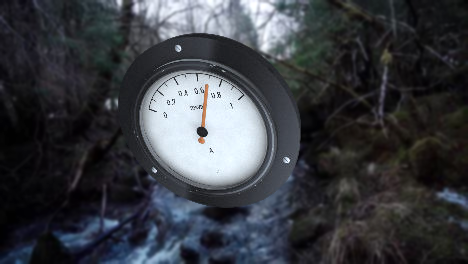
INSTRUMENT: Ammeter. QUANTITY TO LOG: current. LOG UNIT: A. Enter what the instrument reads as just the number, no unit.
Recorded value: 0.7
